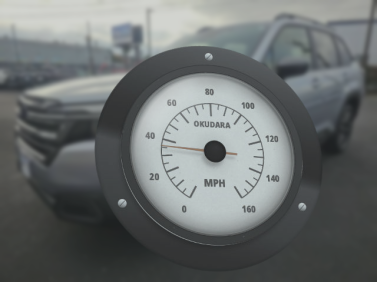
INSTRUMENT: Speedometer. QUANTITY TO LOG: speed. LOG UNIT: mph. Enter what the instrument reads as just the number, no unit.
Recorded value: 35
